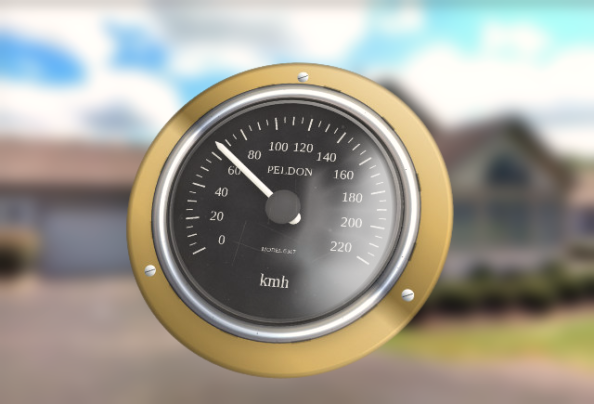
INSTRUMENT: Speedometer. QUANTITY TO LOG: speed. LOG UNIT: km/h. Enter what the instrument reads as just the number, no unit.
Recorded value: 65
